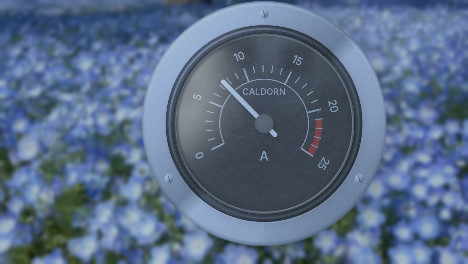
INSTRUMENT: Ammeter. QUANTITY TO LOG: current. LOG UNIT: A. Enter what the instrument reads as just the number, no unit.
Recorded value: 7.5
